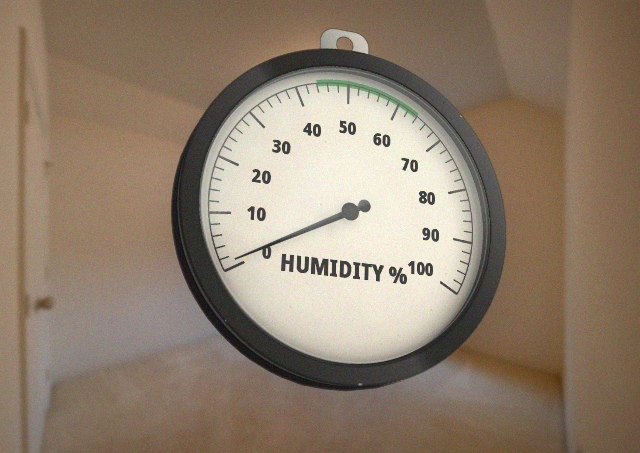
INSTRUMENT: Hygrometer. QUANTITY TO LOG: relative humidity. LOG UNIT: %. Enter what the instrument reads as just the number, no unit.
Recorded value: 1
